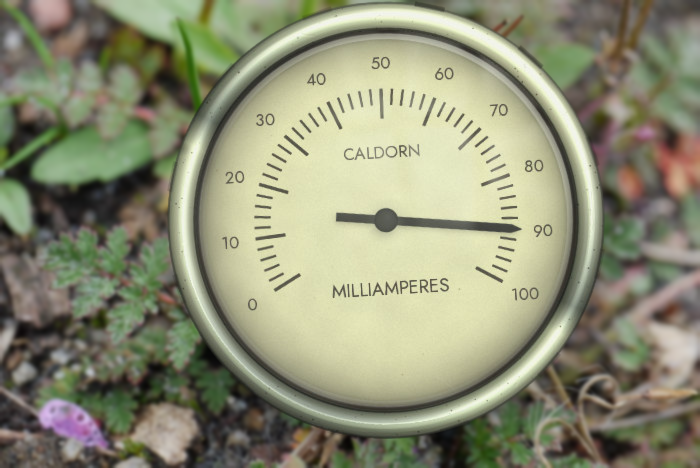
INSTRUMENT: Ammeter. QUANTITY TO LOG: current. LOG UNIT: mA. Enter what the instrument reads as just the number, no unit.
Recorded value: 90
